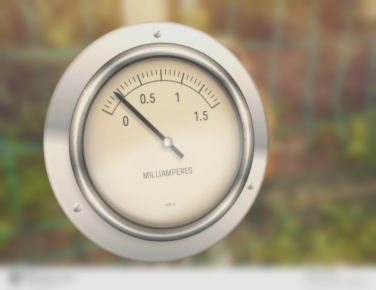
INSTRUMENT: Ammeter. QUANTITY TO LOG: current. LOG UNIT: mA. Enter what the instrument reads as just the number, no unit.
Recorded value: 0.2
